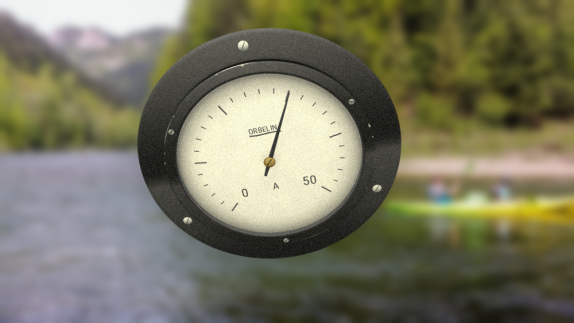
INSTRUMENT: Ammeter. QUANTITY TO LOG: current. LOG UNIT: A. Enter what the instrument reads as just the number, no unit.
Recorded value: 30
